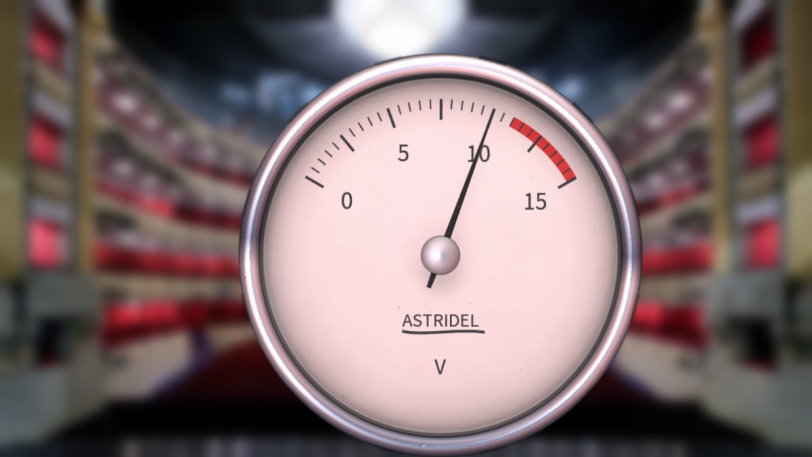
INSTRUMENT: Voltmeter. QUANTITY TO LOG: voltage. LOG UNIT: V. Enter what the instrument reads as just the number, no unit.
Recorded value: 10
